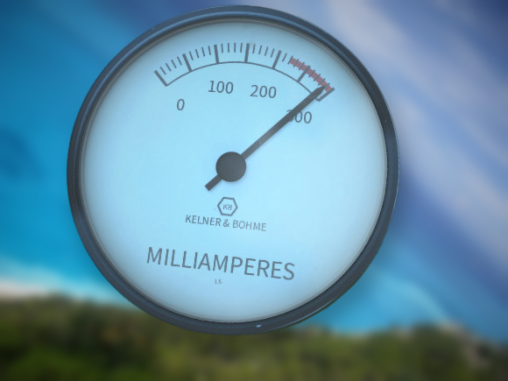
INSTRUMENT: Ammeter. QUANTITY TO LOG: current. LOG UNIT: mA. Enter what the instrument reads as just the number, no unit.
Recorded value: 290
